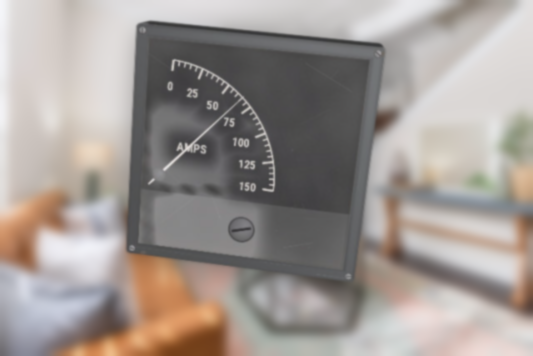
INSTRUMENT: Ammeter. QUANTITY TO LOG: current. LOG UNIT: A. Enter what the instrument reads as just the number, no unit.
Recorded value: 65
